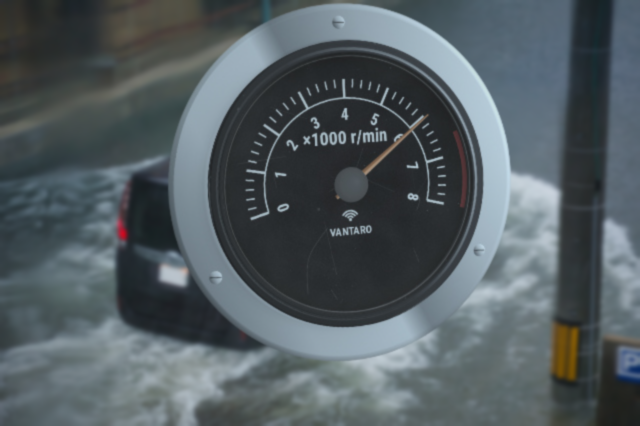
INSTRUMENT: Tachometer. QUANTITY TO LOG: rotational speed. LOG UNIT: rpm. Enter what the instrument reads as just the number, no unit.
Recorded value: 6000
